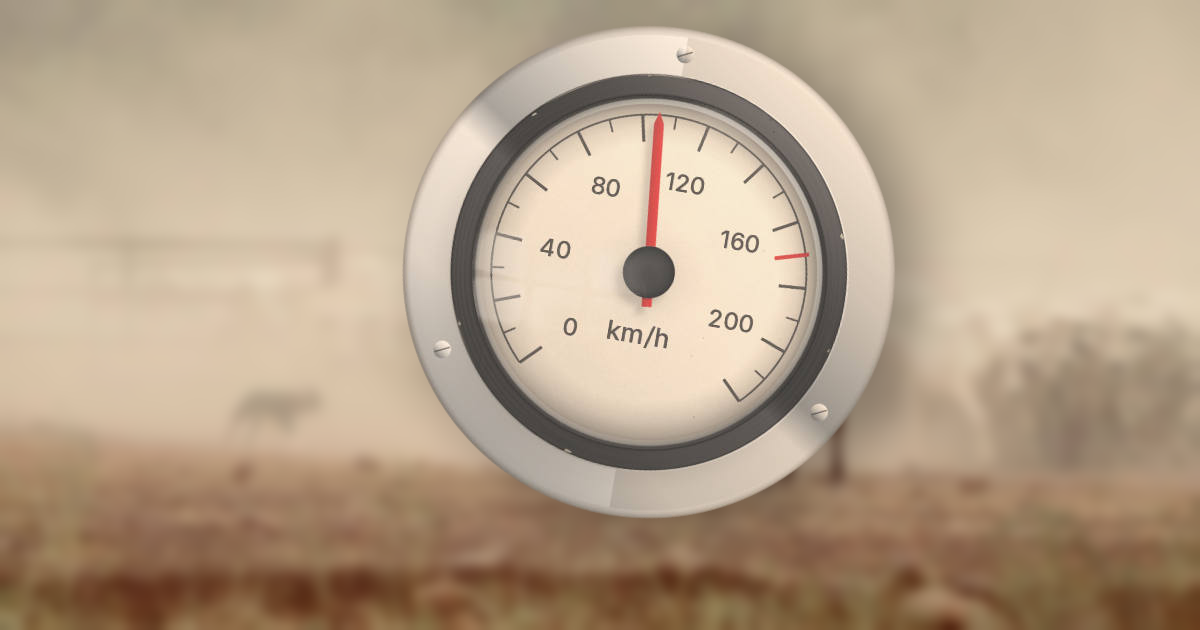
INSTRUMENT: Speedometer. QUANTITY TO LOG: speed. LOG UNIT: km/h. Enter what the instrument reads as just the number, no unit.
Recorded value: 105
